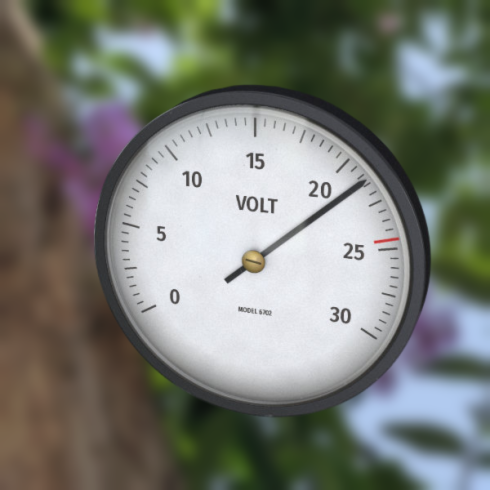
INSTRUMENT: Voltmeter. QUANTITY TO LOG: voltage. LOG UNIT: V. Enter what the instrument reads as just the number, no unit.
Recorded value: 21.25
